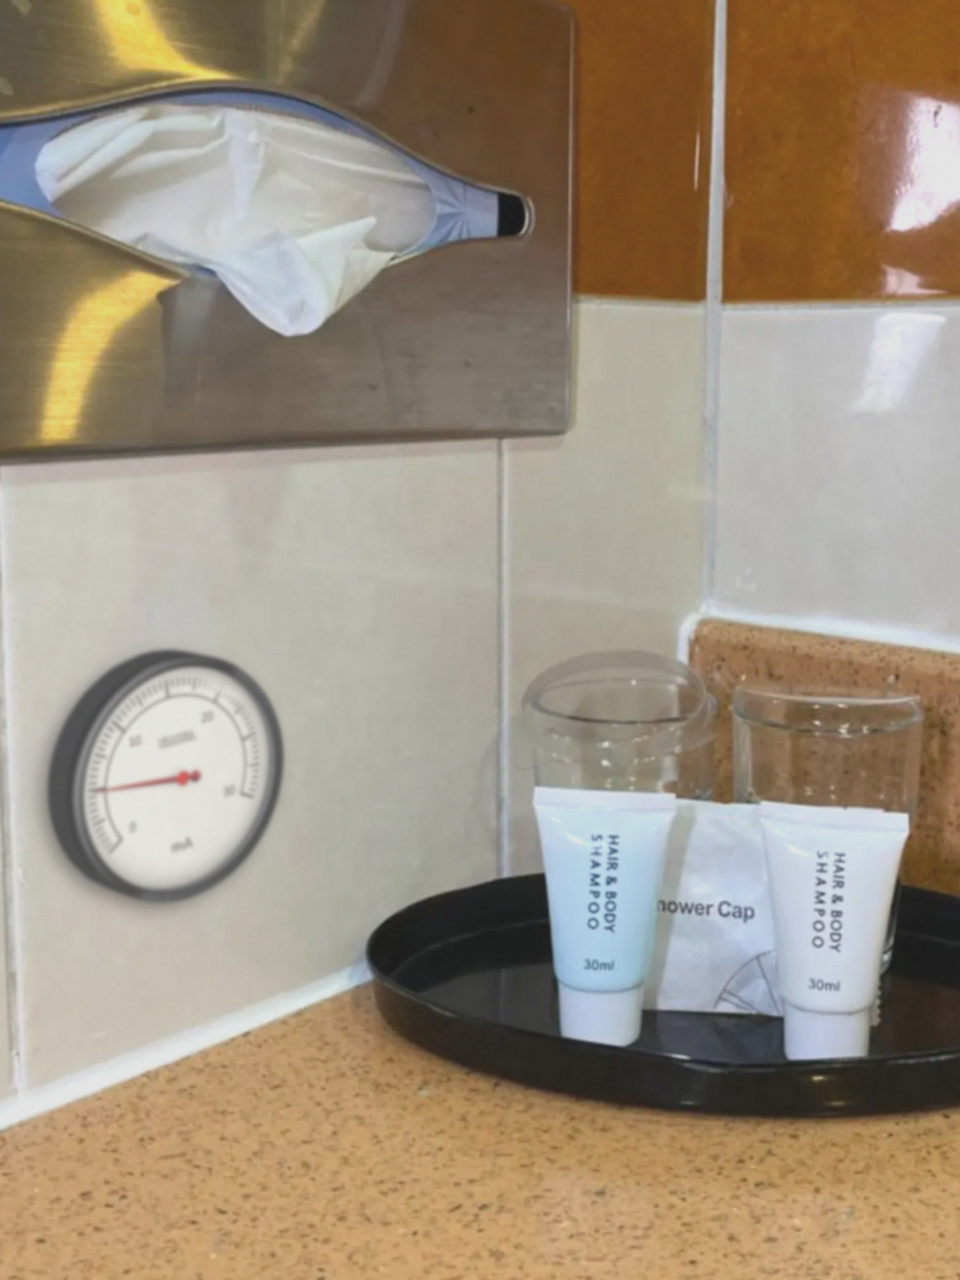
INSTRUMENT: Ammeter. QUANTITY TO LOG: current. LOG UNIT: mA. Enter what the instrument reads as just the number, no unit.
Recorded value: 5
